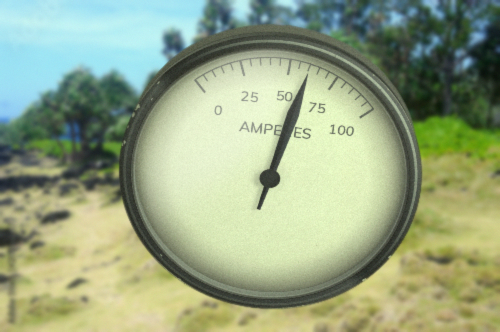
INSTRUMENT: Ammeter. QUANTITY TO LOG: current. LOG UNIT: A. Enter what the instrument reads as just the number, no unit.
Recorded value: 60
